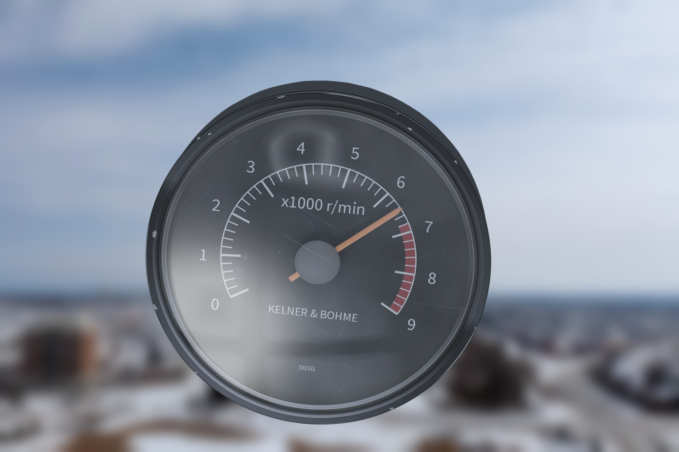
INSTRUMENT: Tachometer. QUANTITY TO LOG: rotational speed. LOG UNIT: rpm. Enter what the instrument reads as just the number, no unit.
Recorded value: 6400
